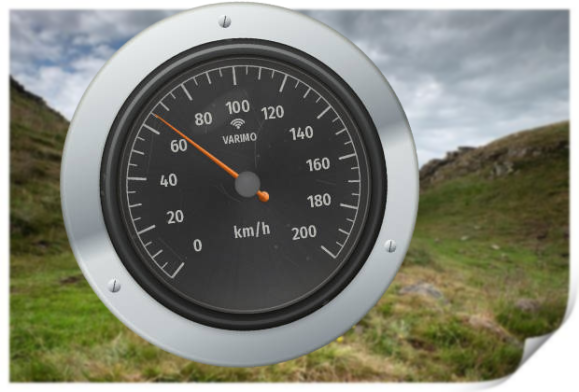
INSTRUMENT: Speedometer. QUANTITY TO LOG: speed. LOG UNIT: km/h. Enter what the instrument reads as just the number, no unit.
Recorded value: 65
